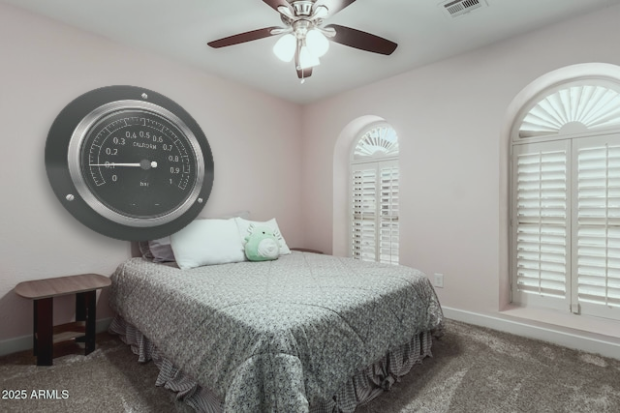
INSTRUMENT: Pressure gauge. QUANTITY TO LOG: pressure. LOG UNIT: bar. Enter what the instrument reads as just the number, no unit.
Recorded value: 0.1
